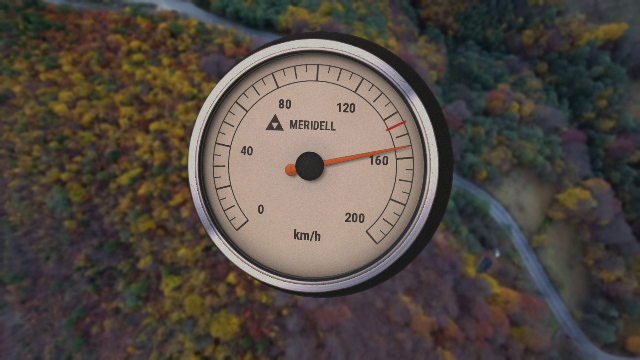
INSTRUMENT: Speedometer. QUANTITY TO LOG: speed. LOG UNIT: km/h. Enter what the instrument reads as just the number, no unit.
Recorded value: 155
